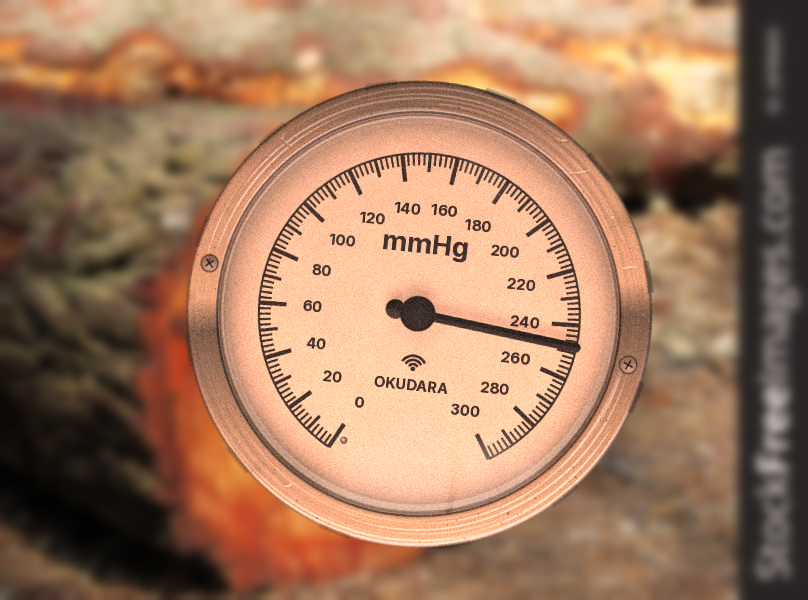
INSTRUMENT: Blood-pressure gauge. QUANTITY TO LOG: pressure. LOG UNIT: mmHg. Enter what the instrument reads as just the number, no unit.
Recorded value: 248
